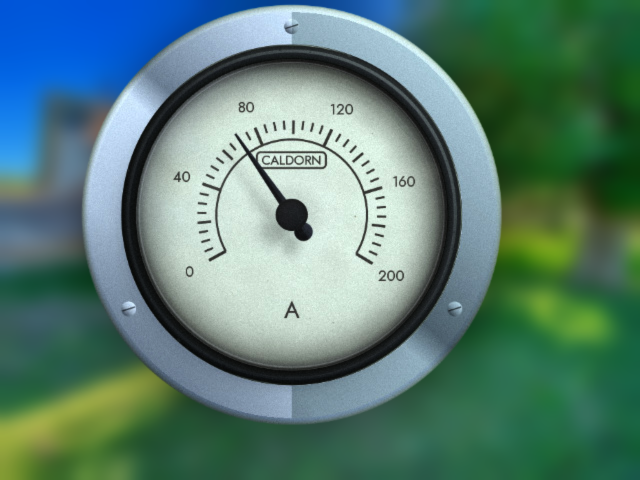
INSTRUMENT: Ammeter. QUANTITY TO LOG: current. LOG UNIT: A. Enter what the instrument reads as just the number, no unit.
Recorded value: 70
